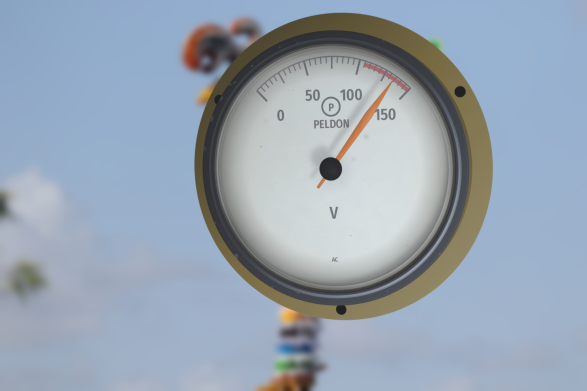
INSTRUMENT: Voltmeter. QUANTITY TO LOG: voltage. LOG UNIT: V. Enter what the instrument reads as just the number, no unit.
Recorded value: 135
